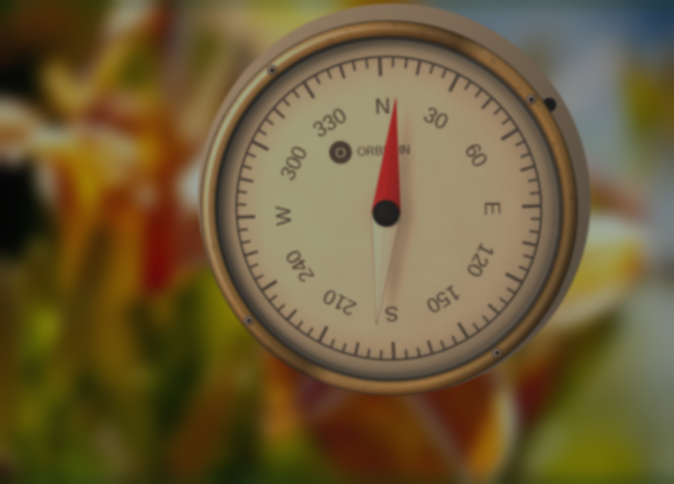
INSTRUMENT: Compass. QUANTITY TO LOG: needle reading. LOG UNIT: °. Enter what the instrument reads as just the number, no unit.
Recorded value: 7.5
